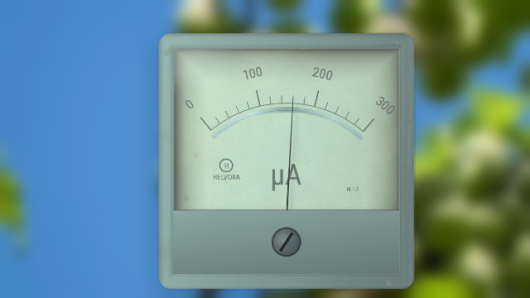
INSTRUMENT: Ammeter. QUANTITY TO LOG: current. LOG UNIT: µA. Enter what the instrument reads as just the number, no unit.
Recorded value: 160
